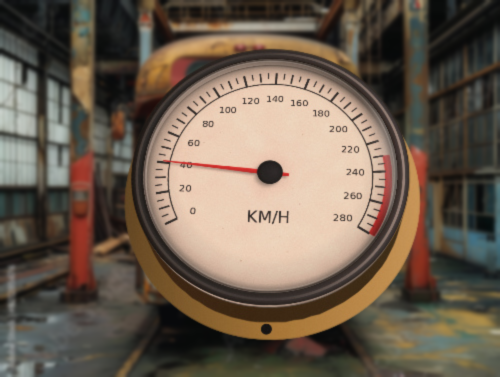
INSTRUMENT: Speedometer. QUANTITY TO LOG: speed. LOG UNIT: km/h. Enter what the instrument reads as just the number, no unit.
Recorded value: 40
